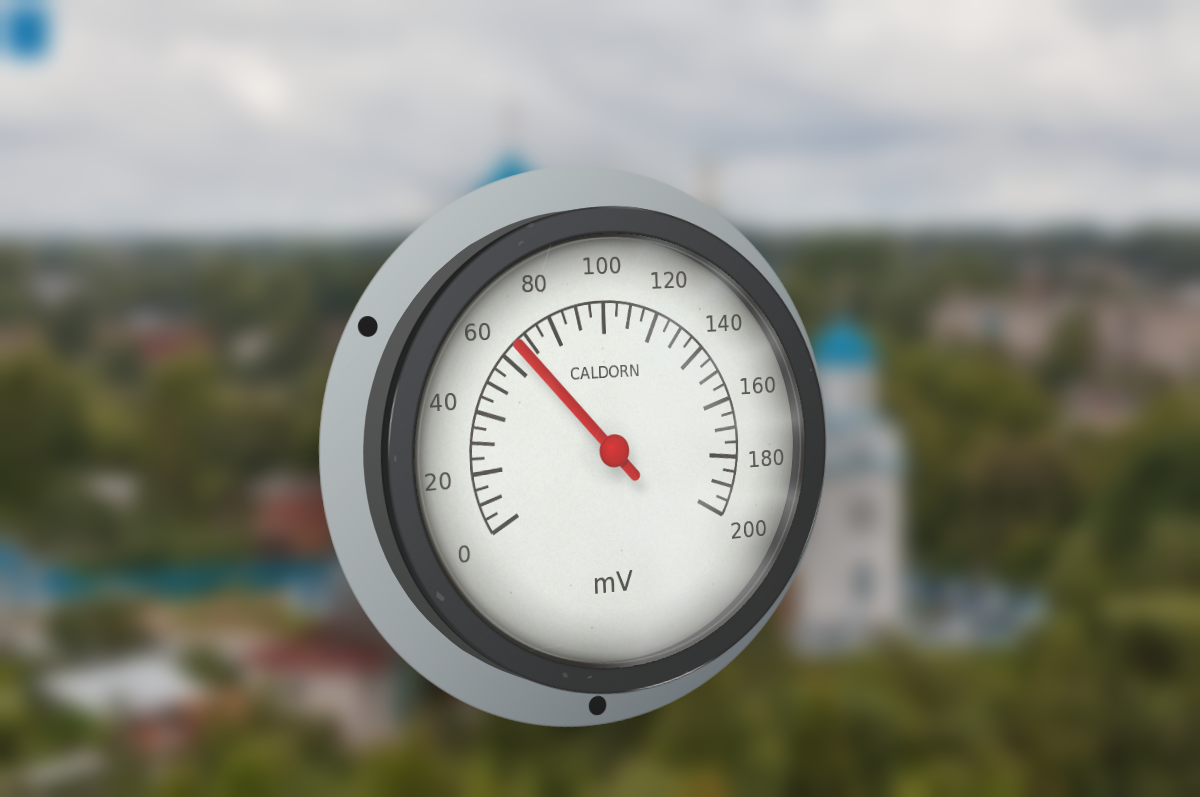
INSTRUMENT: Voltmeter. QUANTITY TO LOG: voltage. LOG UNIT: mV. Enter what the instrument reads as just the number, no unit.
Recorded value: 65
